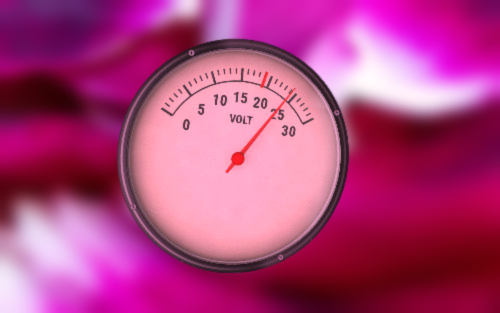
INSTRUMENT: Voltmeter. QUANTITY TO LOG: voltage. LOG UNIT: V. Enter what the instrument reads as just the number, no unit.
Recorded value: 24
